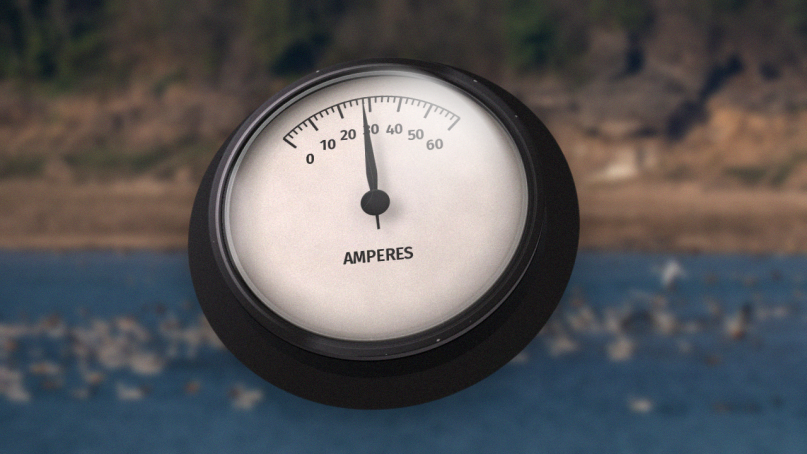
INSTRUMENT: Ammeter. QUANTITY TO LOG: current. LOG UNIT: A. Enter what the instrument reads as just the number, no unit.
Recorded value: 28
